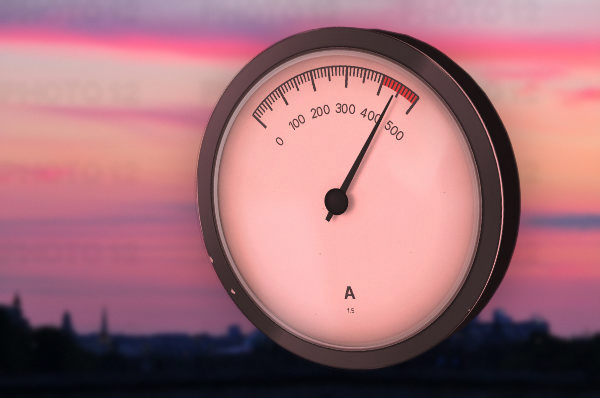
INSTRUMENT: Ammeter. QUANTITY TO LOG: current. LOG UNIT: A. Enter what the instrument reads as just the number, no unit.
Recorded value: 450
